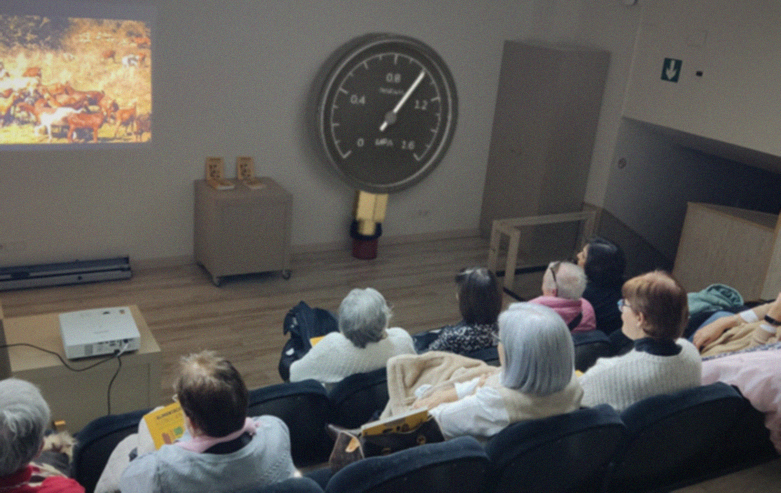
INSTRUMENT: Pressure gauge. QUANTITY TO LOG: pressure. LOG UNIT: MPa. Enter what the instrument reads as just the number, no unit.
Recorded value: 1
